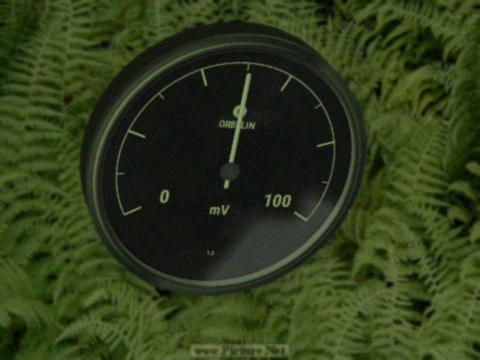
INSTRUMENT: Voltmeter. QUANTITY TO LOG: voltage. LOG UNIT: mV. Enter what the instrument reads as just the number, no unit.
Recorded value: 50
